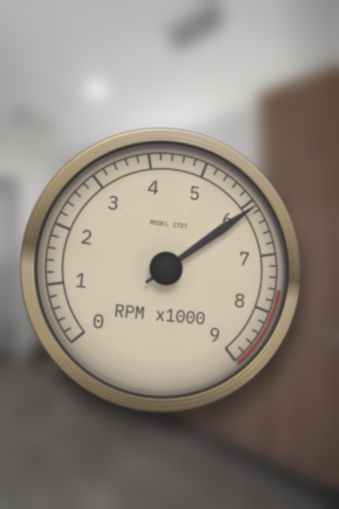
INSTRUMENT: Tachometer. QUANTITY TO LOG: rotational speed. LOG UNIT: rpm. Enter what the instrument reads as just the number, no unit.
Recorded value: 6100
